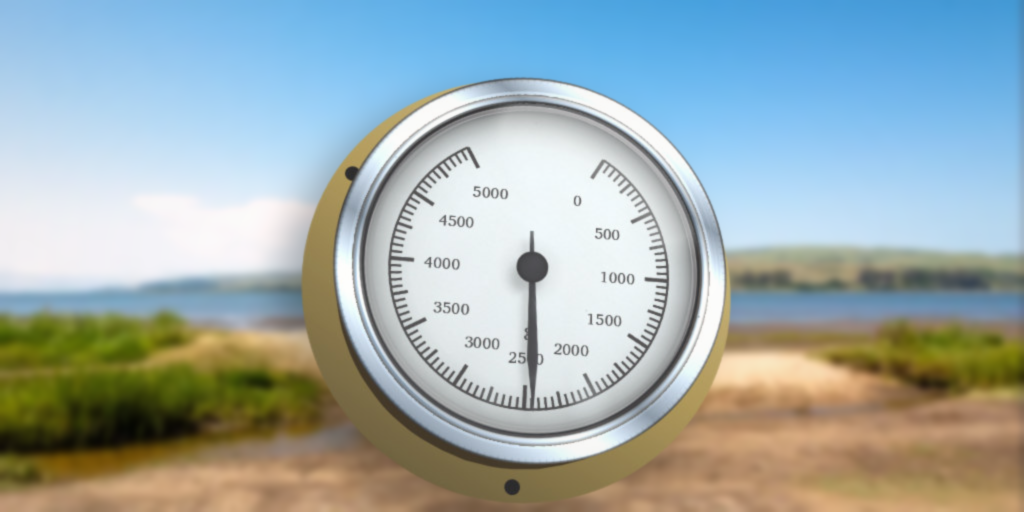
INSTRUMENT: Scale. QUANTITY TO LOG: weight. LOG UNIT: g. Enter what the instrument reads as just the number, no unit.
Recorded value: 2450
